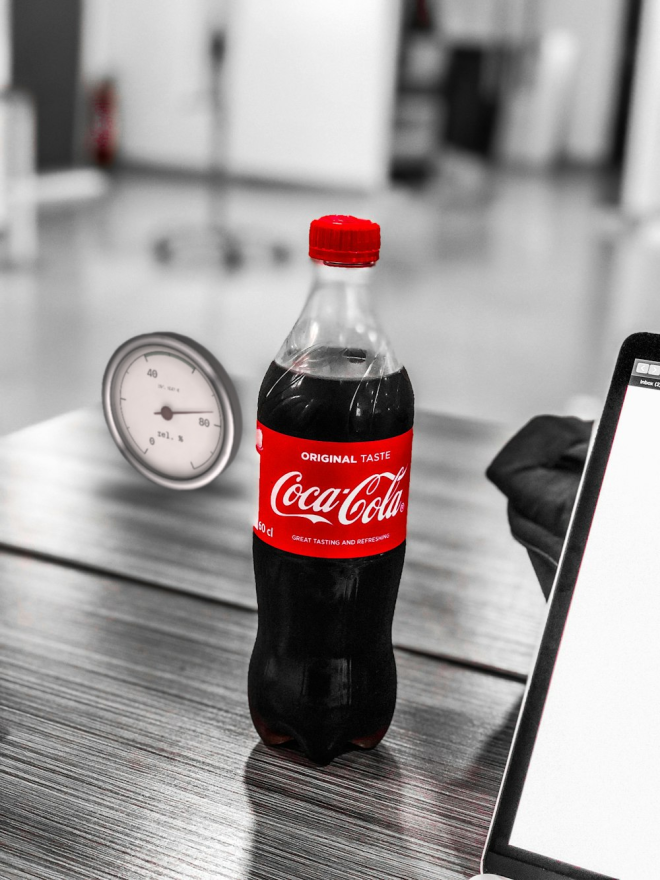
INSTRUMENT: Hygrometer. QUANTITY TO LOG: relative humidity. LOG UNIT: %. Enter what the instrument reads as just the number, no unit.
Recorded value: 75
